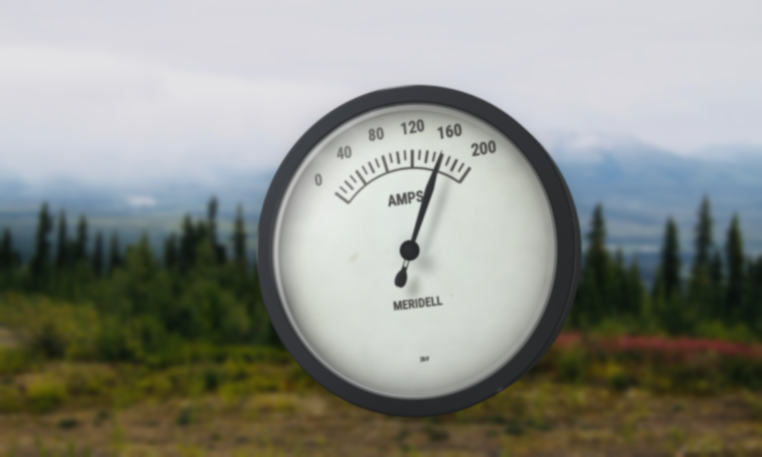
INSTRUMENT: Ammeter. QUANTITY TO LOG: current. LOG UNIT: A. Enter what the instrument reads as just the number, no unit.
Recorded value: 160
